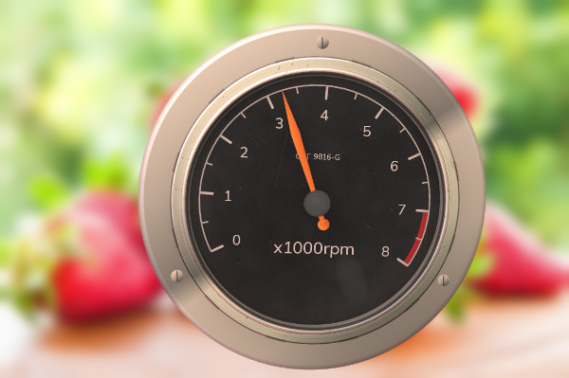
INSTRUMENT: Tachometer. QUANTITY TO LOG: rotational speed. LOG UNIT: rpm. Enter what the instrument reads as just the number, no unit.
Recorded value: 3250
